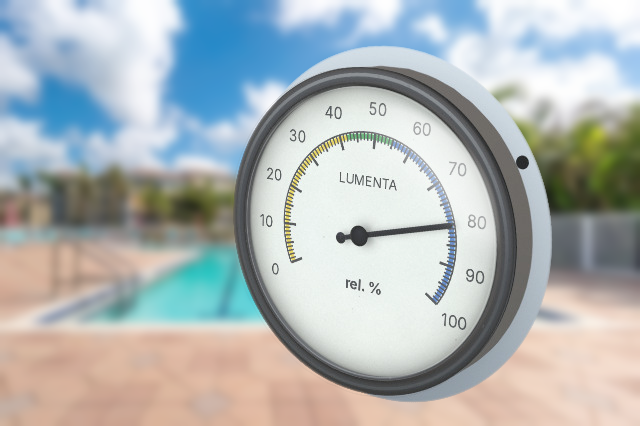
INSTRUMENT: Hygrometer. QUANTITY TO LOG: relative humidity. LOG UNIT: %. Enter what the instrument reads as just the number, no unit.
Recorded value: 80
